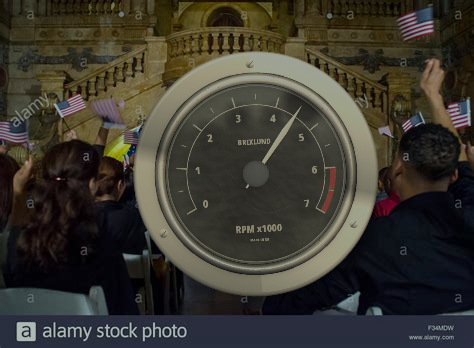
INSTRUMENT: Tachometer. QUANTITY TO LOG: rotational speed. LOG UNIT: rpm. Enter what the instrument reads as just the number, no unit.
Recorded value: 4500
